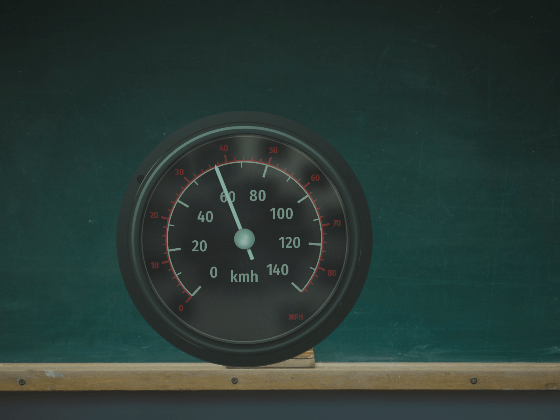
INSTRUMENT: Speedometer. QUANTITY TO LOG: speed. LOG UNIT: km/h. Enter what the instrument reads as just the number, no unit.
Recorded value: 60
